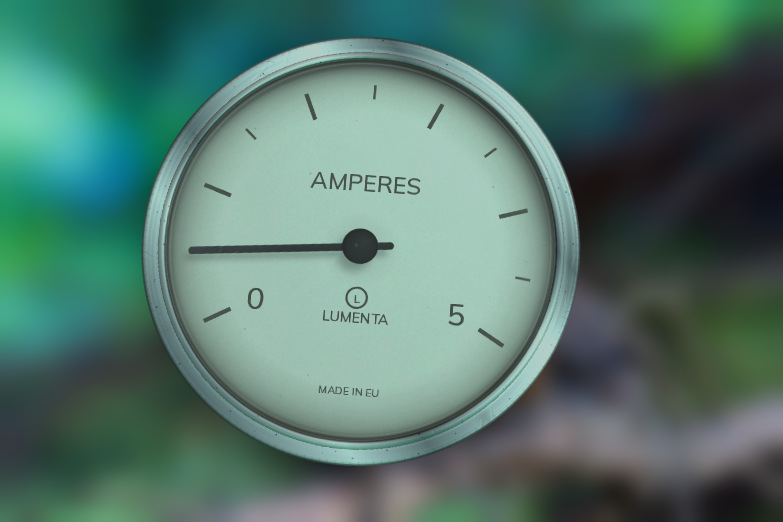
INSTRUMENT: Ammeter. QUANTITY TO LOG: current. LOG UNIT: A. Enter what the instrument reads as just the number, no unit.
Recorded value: 0.5
